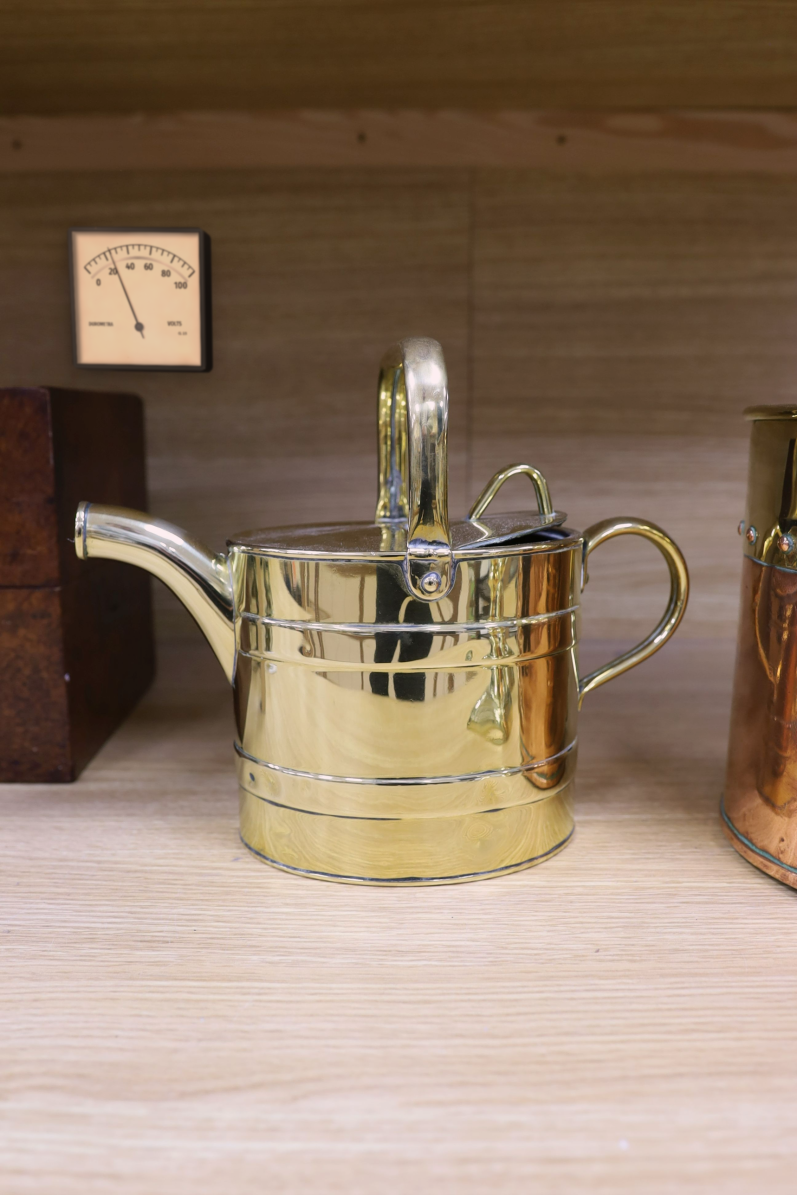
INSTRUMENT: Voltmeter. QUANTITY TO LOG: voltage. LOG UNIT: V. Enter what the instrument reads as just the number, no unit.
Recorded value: 25
